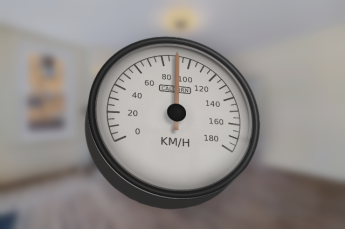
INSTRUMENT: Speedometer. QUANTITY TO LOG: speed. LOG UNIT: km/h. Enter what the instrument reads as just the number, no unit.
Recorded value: 90
